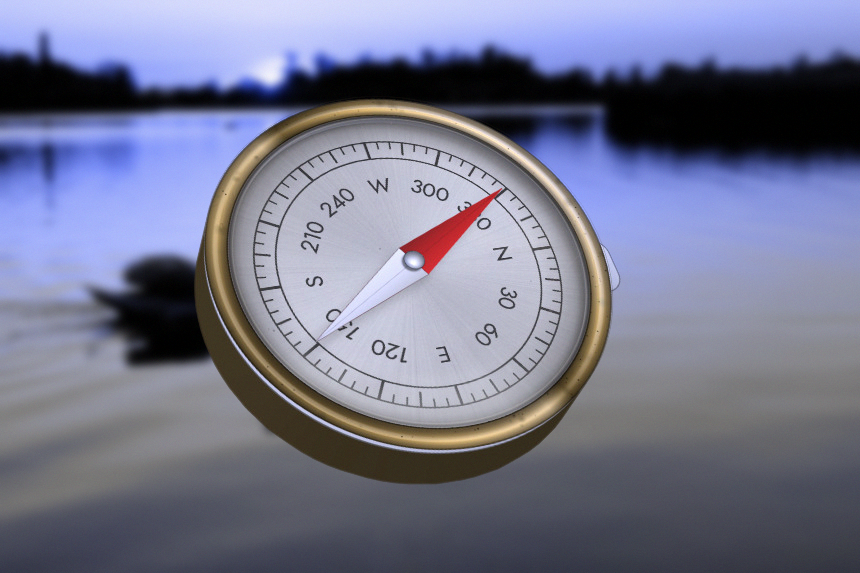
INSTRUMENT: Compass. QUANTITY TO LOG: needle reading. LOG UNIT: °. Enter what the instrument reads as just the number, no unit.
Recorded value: 330
